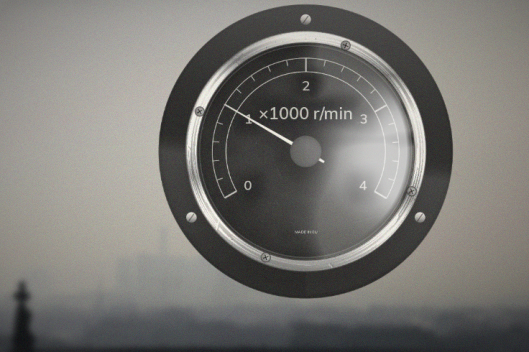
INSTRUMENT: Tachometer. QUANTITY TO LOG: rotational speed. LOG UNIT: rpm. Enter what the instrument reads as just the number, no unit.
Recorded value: 1000
